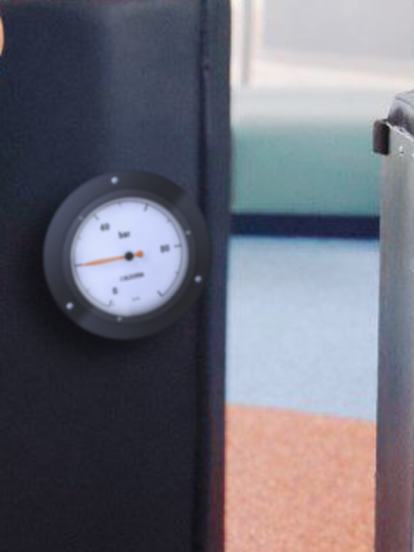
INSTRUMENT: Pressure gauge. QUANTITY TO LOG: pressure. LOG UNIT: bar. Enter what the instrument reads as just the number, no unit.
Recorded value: 20
